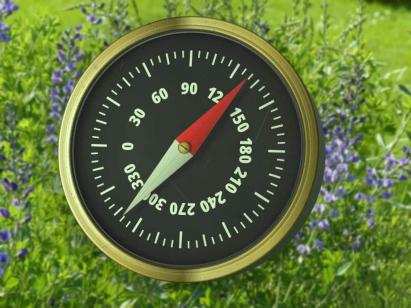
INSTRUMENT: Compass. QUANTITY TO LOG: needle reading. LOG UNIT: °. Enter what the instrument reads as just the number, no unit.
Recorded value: 130
